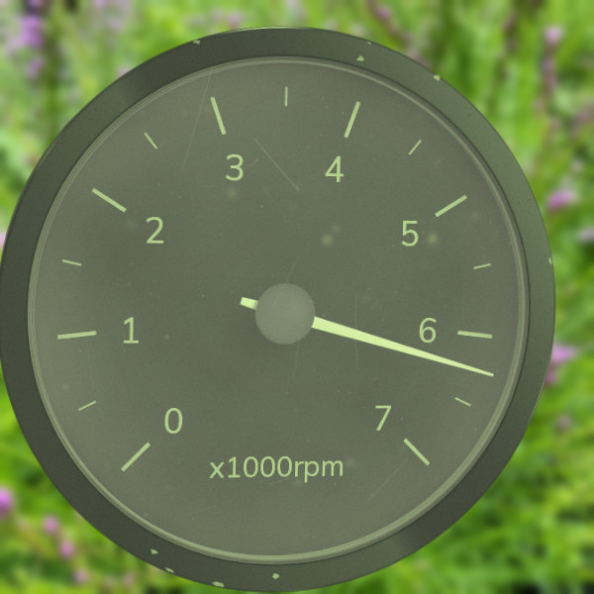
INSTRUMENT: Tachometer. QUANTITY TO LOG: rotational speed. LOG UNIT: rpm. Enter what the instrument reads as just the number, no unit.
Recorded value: 6250
